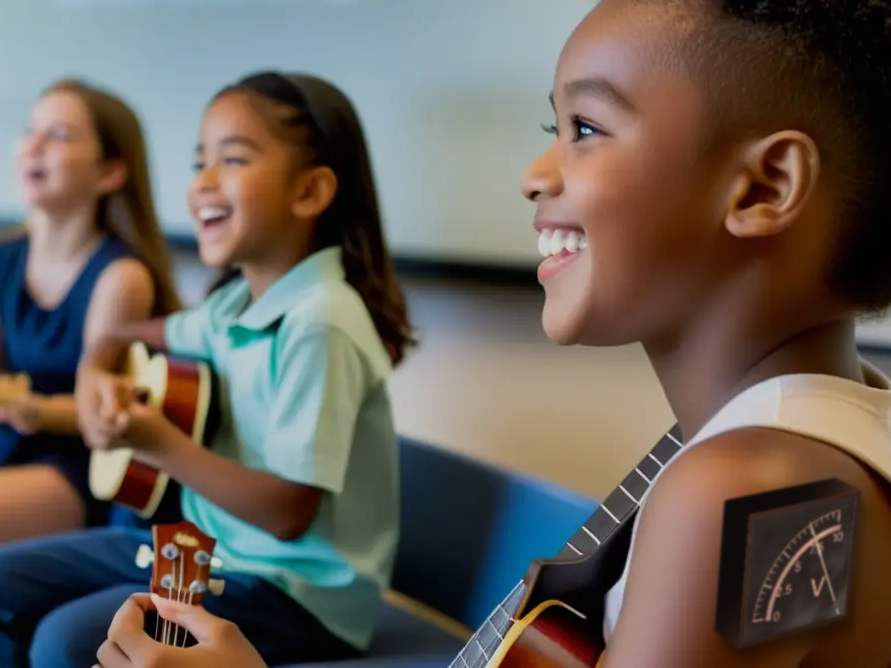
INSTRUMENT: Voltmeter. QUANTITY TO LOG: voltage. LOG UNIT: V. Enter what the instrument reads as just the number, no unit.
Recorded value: 7.5
